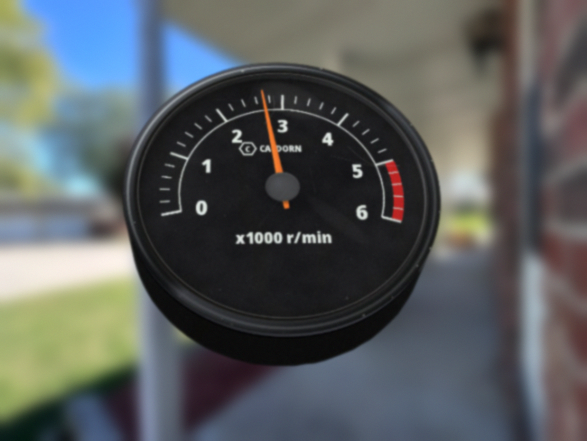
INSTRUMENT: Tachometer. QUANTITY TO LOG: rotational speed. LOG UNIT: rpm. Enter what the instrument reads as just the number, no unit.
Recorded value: 2700
